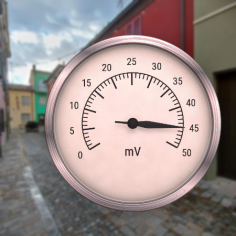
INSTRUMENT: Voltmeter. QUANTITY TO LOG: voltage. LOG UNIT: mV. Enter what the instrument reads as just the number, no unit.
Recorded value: 45
